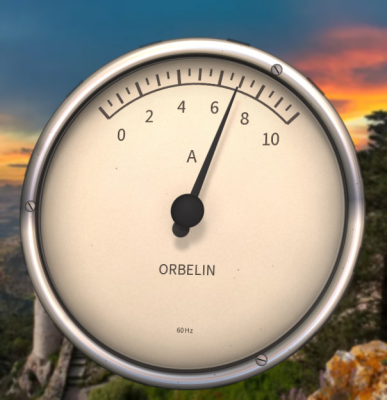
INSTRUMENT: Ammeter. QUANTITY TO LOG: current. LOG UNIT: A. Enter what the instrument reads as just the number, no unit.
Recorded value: 7
